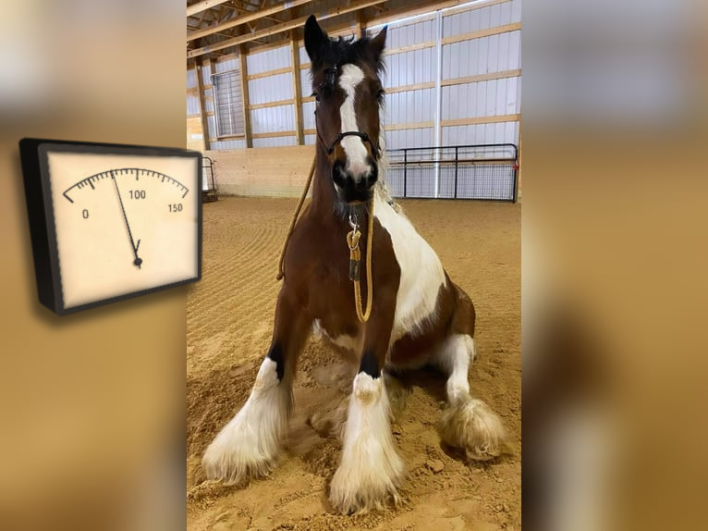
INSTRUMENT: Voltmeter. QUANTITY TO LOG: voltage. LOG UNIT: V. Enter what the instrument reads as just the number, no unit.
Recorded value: 75
